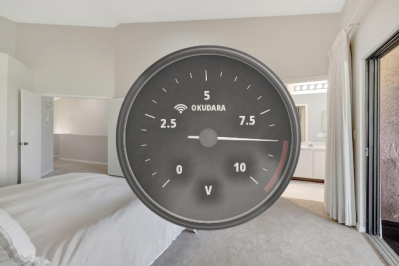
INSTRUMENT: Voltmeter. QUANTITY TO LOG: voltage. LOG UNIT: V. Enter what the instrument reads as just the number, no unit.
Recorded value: 8.5
